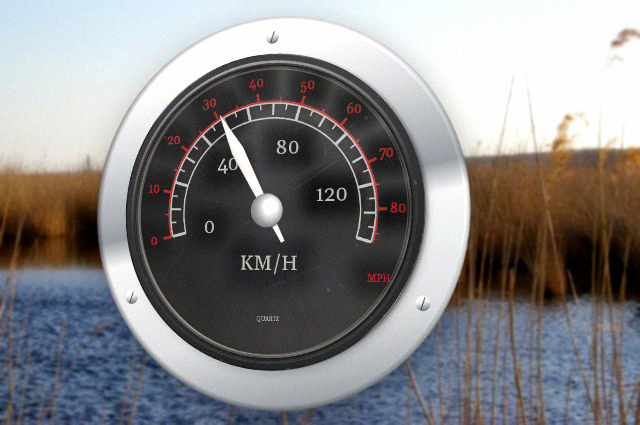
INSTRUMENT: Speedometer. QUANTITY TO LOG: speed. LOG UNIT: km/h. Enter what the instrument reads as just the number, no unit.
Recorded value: 50
